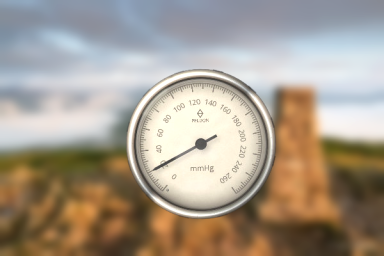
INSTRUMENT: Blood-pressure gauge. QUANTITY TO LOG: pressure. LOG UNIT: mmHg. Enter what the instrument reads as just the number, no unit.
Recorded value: 20
